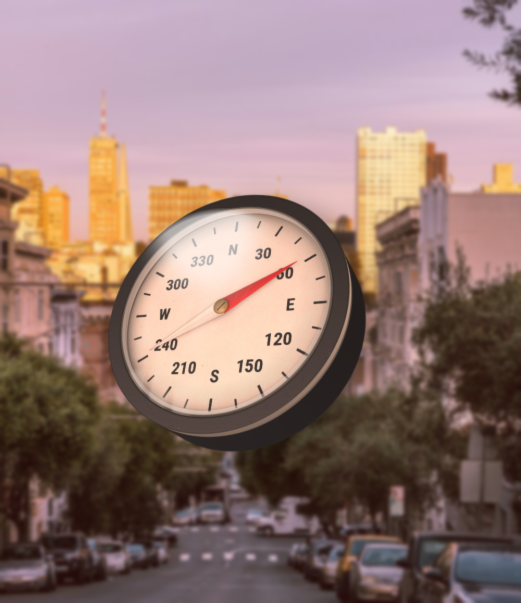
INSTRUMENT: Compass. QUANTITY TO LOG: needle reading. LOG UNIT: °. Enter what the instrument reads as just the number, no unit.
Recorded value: 60
